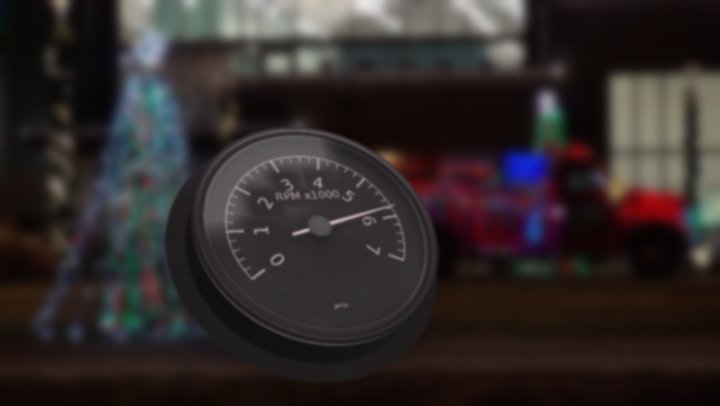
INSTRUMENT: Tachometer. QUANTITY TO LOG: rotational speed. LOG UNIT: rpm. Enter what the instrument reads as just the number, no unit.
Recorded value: 5800
